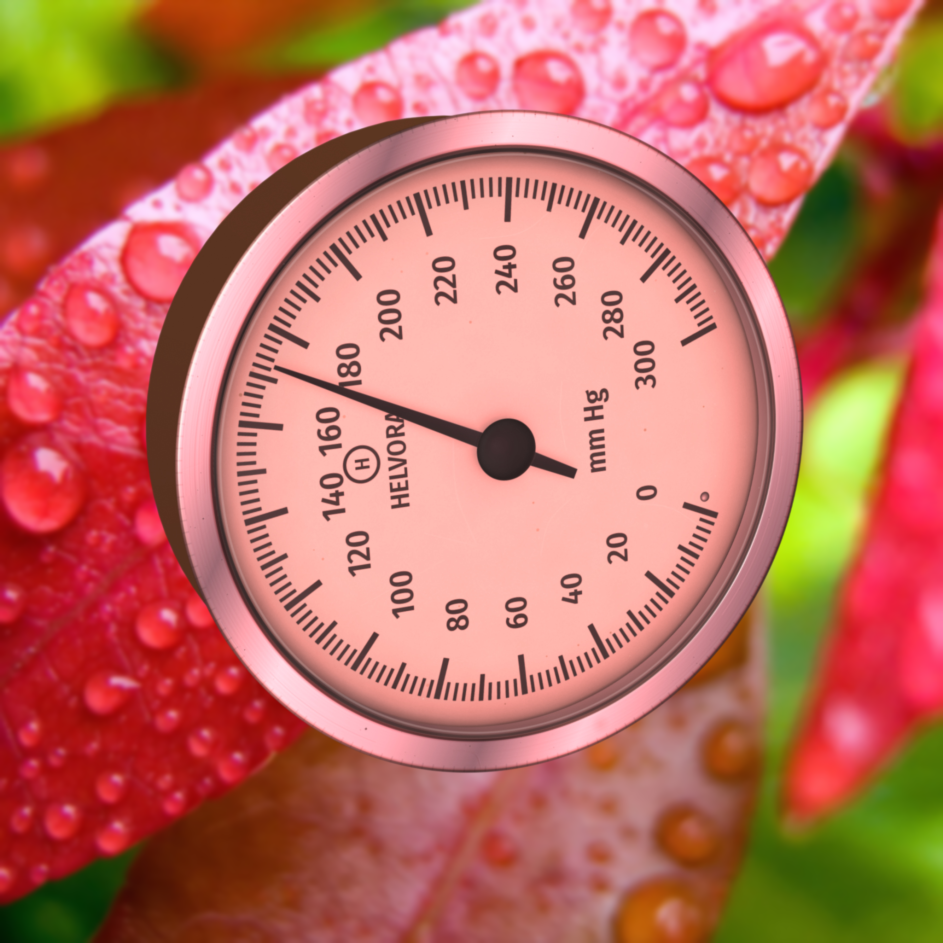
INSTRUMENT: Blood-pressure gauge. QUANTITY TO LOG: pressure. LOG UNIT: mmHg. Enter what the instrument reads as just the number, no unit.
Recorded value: 173
